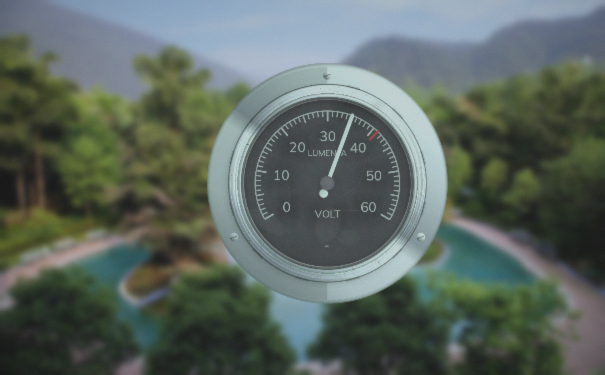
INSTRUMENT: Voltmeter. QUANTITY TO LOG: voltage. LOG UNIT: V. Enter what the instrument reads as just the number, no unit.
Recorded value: 35
